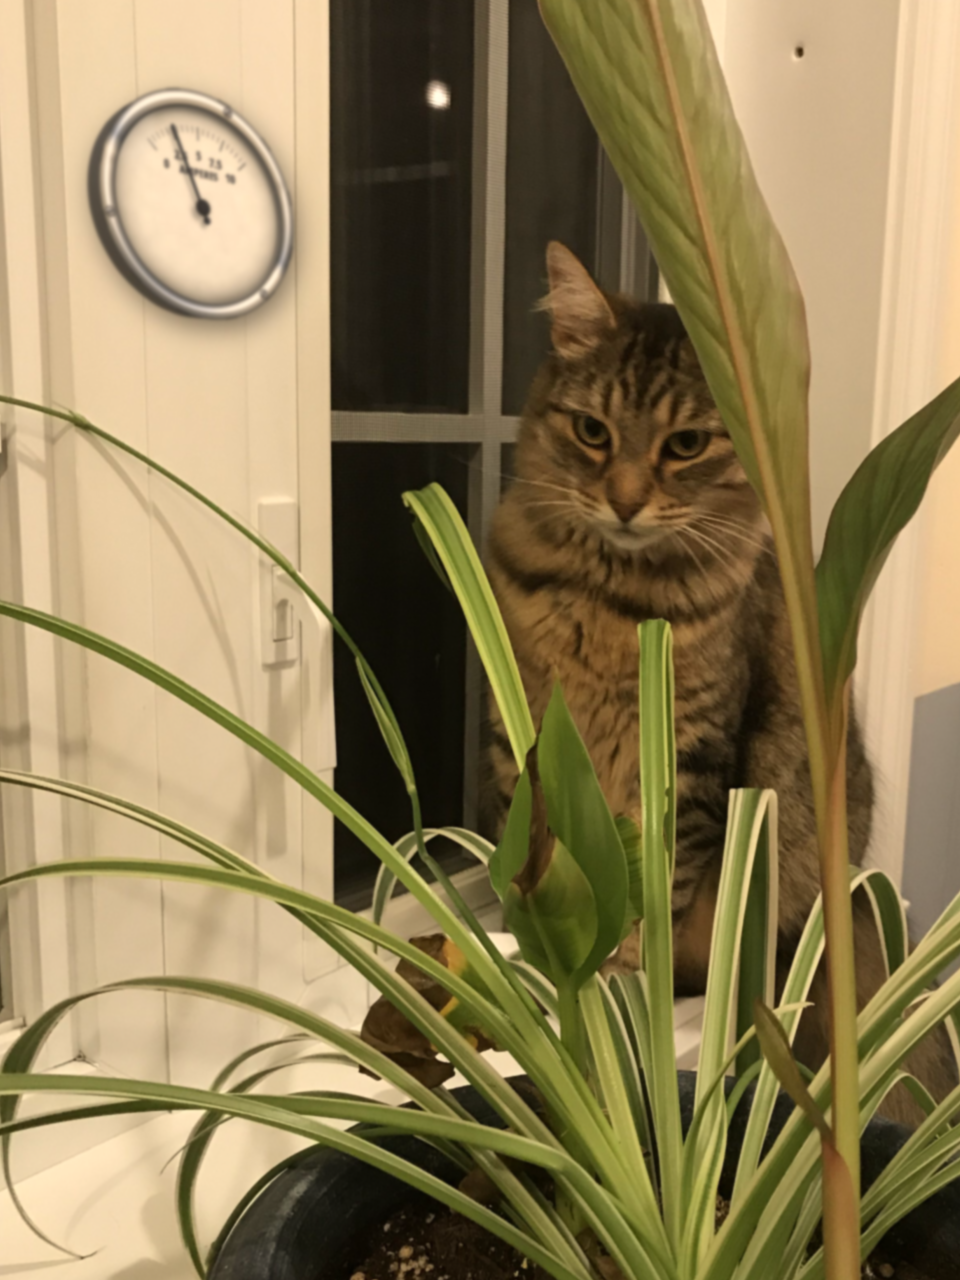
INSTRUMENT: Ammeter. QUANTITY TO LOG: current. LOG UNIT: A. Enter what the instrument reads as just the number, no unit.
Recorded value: 2.5
